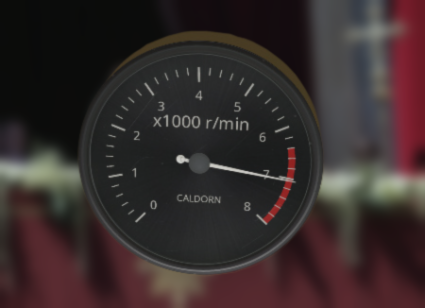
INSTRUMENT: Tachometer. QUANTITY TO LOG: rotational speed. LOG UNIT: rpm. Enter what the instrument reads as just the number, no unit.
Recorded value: 7000
